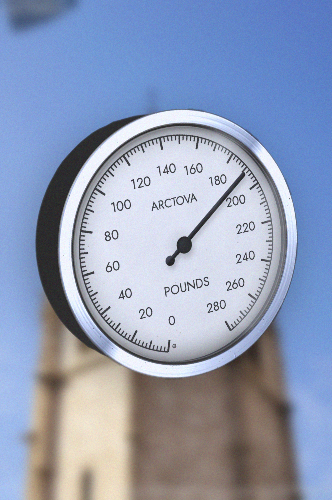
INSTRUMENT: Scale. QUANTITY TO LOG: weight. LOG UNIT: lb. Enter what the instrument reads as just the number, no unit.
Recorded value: 190
